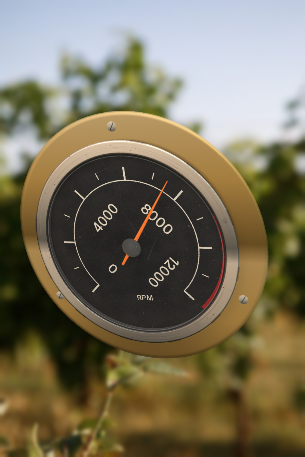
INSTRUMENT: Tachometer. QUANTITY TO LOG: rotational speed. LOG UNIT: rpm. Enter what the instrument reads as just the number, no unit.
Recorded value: 7500
